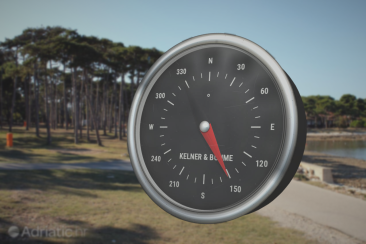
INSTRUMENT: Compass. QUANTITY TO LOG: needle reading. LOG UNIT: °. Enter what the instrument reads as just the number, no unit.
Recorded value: 150
